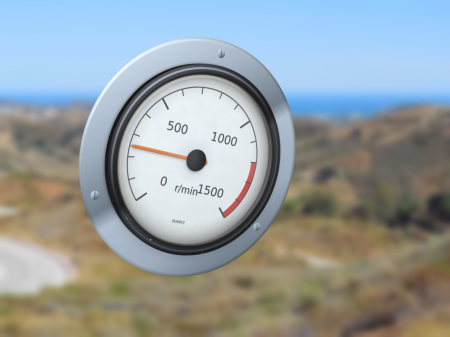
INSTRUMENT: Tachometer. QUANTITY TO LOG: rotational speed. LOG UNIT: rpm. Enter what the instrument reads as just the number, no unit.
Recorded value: 250
